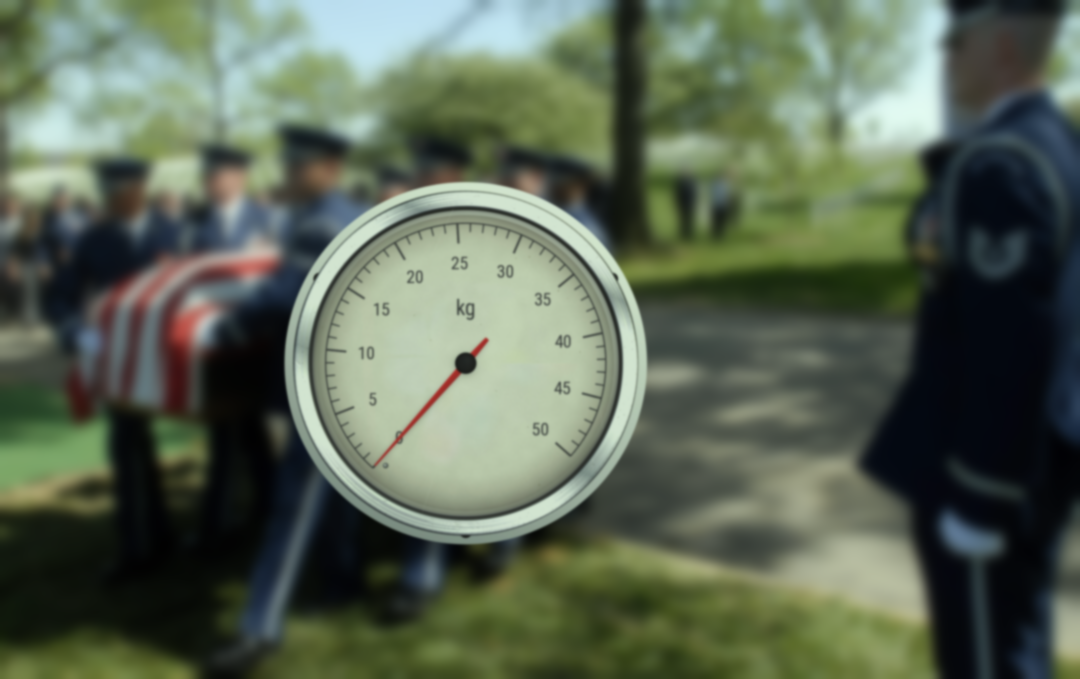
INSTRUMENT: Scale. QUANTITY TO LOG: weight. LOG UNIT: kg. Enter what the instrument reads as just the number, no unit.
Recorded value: 0
